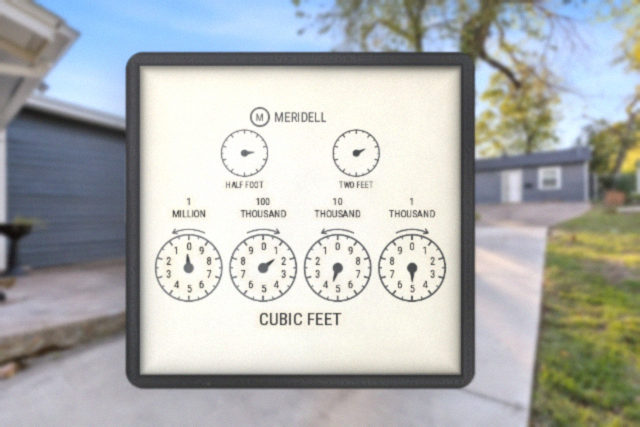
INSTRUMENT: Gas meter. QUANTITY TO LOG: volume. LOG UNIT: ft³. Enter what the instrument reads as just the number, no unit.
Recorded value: 14500
